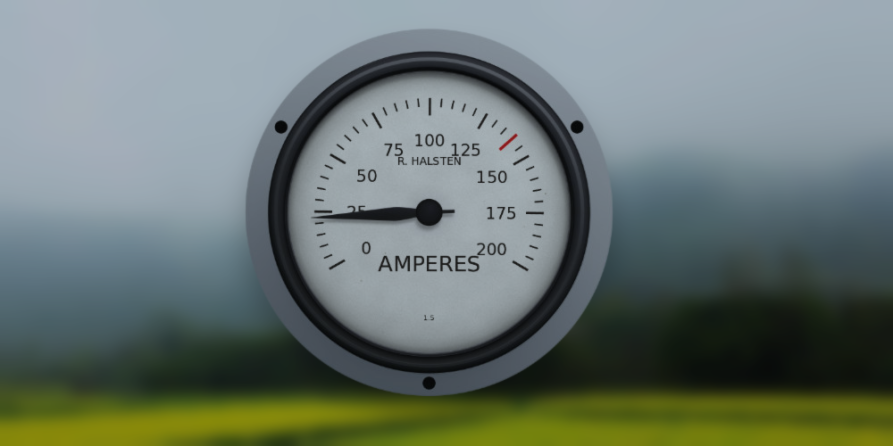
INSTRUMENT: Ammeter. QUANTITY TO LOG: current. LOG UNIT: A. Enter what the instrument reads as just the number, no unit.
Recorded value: 22.5
